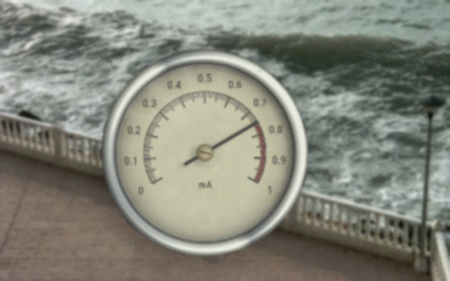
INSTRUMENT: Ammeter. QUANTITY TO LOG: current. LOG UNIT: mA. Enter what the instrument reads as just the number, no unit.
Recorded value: 0.75
